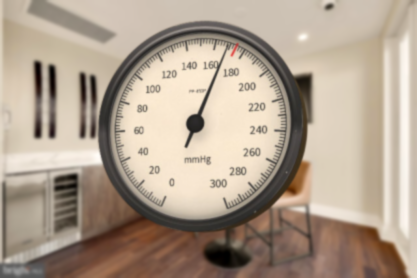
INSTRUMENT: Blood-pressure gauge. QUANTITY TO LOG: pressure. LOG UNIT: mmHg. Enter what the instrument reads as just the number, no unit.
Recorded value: 170
